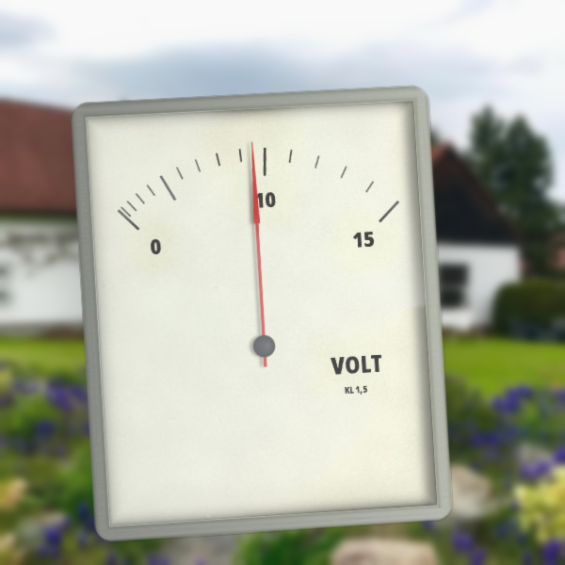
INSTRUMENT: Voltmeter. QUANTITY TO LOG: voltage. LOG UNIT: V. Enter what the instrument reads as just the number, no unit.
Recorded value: 9.5
